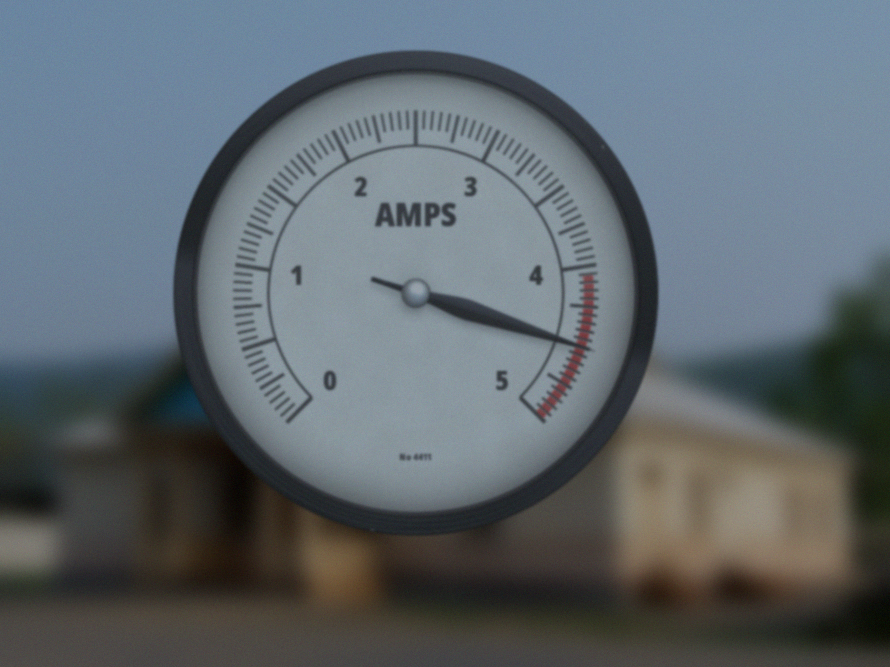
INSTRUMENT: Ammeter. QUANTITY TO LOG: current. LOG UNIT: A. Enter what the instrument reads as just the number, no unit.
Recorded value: 4.5
